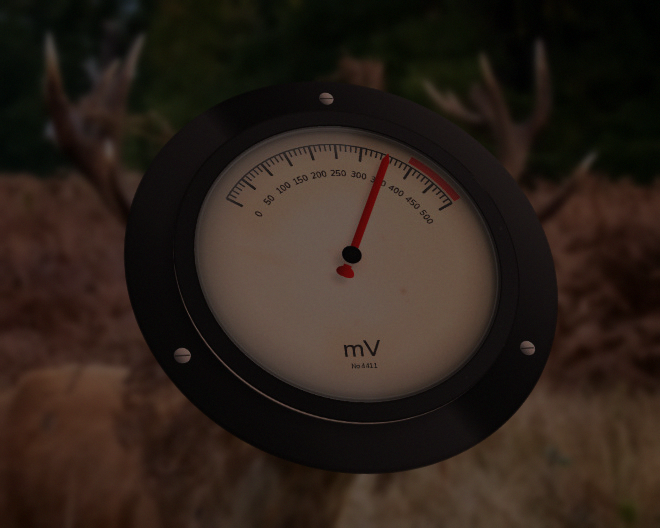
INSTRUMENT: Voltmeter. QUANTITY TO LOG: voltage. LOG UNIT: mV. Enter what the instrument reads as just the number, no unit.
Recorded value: 350
